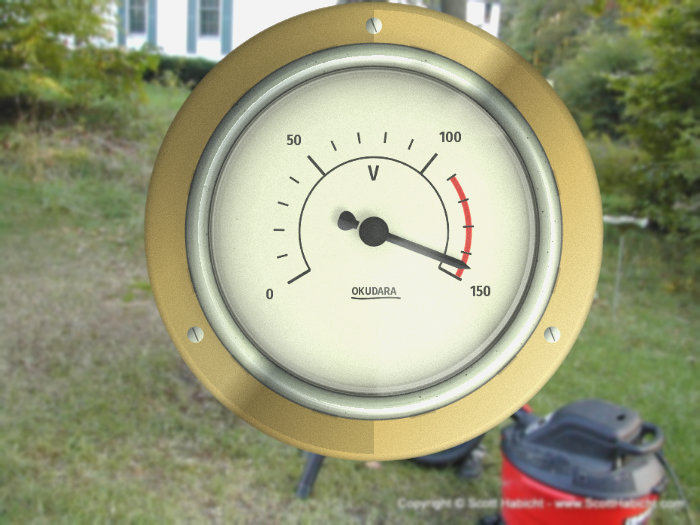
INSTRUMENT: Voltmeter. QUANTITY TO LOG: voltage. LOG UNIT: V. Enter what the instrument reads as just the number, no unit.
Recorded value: 145
